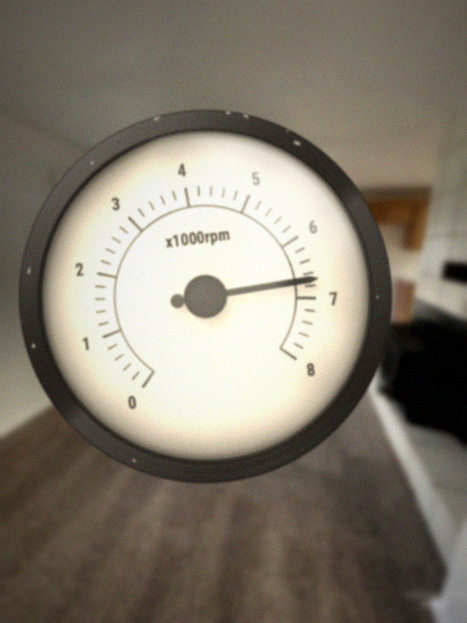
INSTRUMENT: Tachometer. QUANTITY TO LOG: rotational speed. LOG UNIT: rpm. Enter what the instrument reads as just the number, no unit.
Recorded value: 6700
